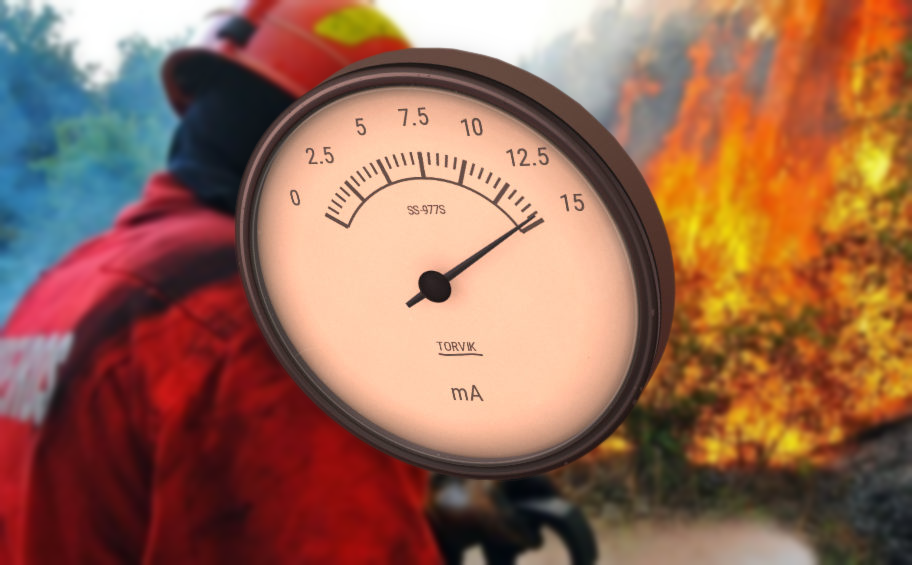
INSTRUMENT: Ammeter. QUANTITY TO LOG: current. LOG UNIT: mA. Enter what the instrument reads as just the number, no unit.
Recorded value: 14.5
